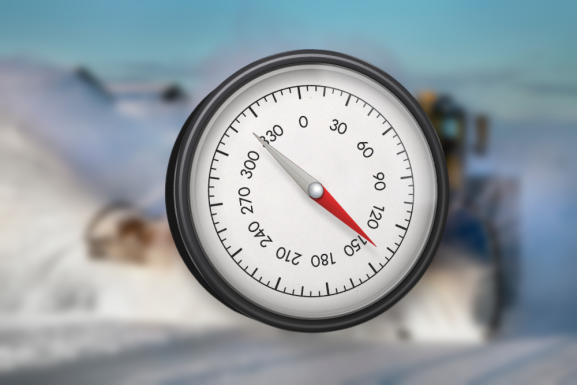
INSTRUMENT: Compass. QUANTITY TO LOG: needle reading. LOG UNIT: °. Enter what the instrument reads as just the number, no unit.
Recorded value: 140
